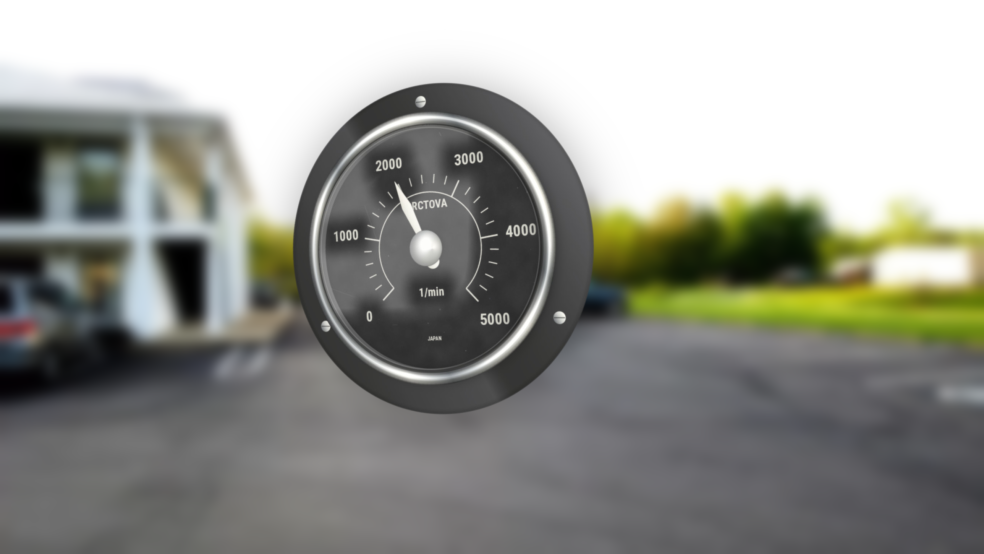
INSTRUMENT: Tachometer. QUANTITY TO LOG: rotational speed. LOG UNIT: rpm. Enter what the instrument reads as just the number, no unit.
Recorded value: 2000
